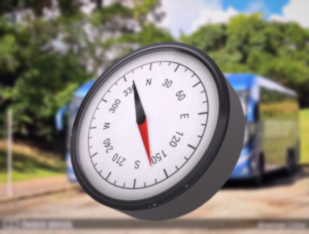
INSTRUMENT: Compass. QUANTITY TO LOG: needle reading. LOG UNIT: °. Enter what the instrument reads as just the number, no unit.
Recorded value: 160
